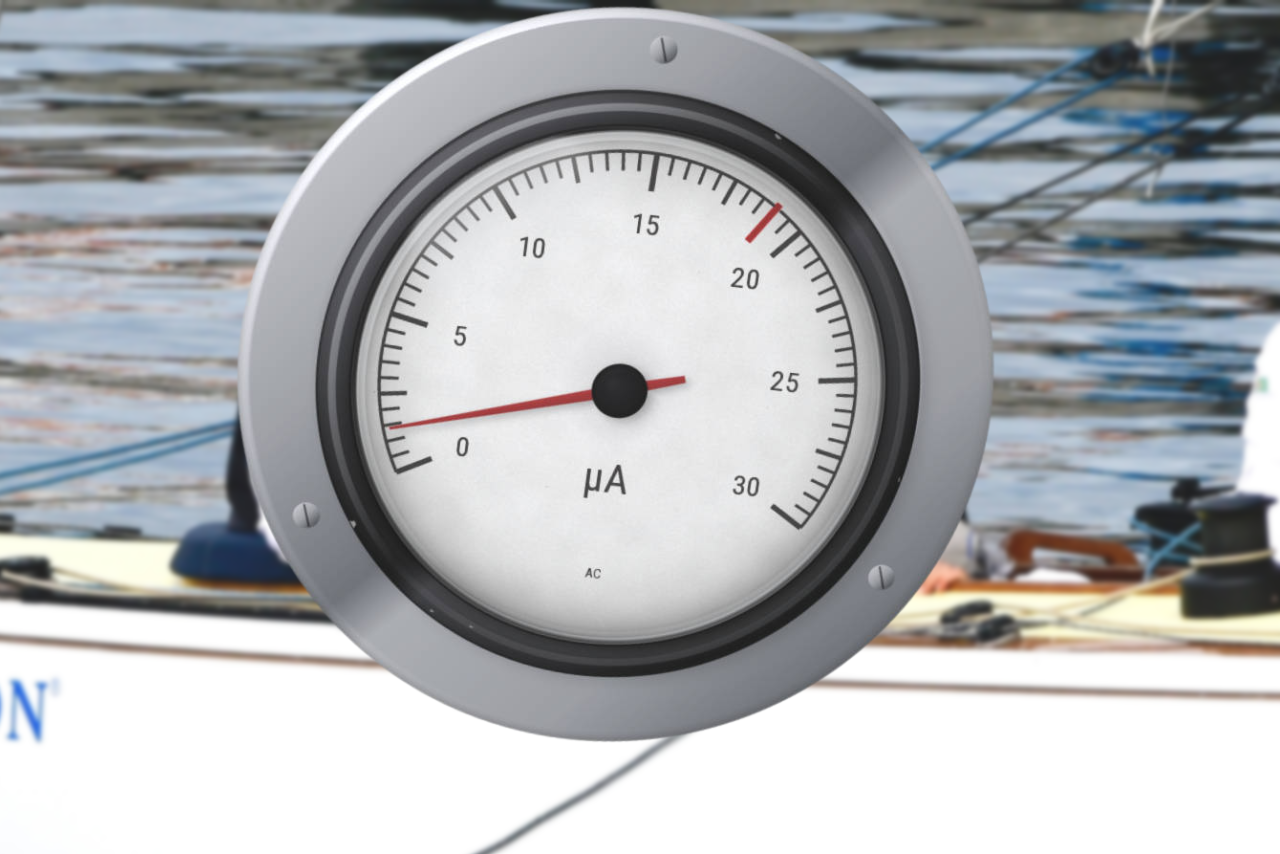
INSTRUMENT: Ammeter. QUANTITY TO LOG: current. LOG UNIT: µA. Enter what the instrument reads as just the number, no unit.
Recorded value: 1.5
